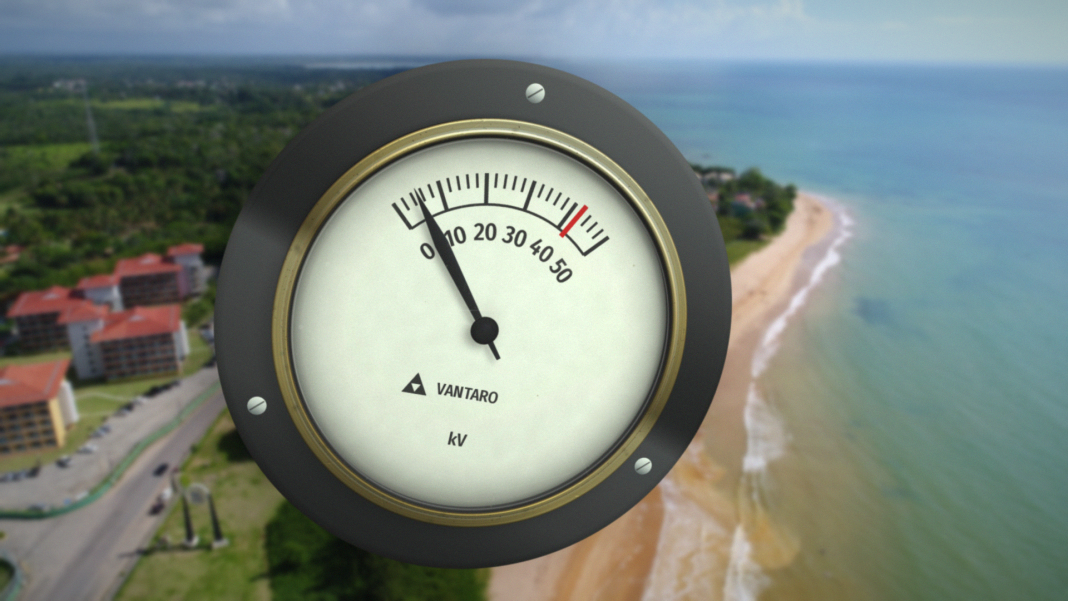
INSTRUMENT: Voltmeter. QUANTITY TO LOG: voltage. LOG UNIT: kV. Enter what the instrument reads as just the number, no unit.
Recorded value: 5
